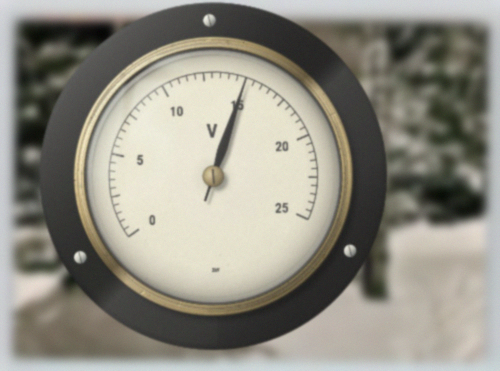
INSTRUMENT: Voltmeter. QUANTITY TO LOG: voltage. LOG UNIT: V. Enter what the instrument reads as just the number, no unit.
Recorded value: 15
